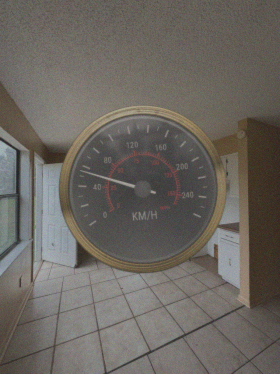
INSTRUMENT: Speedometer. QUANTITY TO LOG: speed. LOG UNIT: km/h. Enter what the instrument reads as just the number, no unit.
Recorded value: 55
